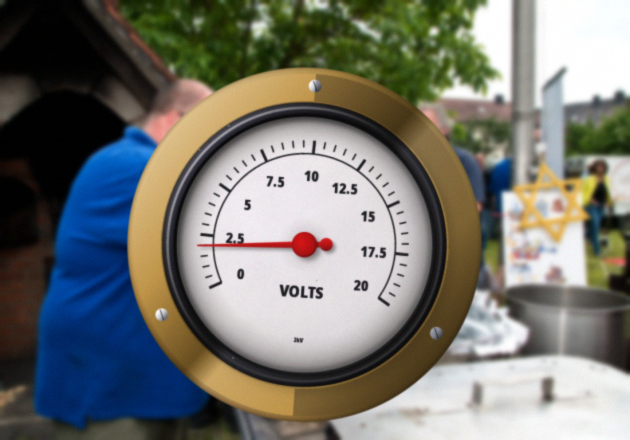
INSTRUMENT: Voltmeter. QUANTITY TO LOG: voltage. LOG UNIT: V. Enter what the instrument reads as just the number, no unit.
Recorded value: 2
